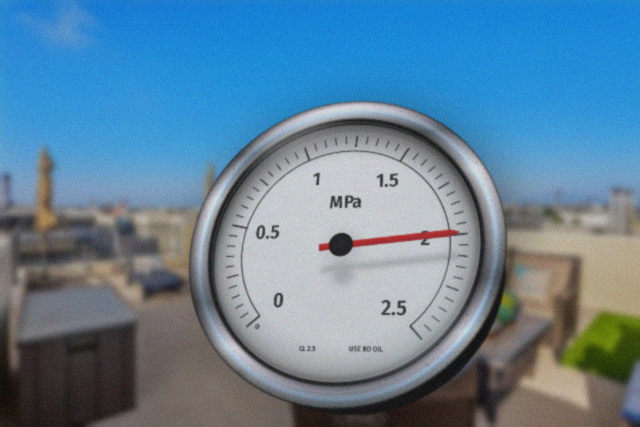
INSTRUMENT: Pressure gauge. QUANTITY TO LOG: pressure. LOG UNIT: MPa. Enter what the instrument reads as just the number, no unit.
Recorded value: 2
